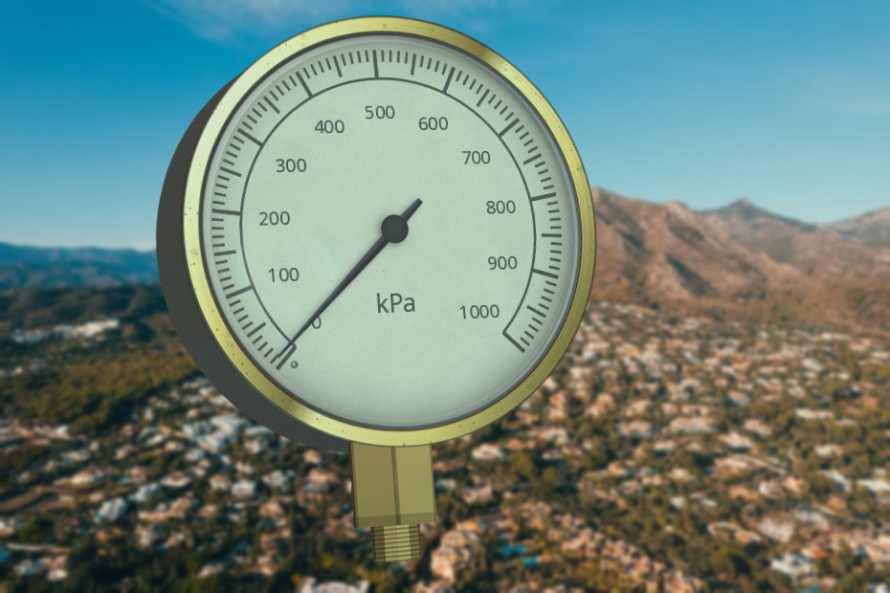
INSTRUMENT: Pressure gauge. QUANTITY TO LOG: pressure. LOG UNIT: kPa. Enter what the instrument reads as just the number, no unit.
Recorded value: 10
